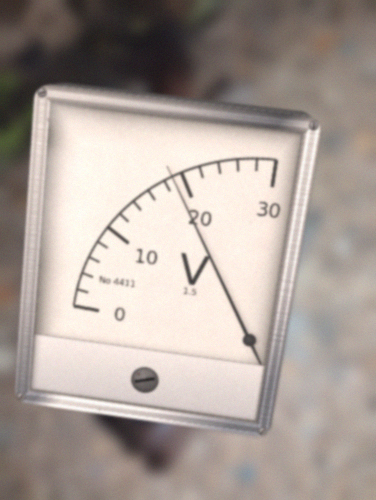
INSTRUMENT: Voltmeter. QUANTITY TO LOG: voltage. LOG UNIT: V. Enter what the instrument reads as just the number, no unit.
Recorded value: 19
